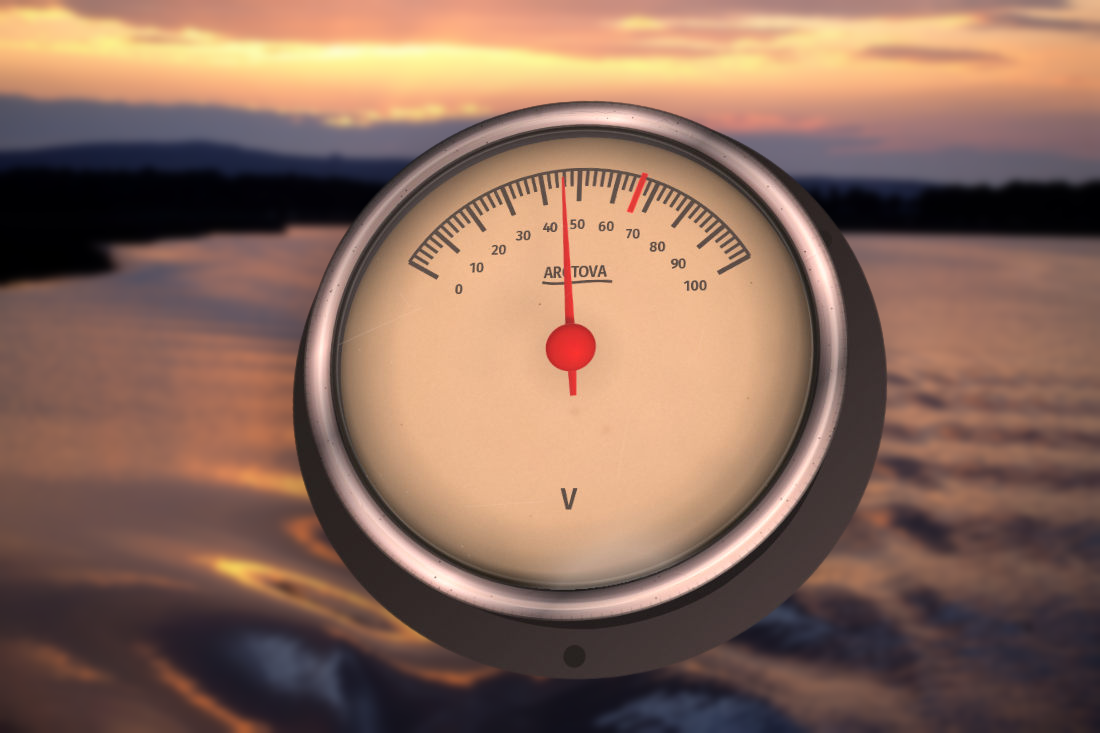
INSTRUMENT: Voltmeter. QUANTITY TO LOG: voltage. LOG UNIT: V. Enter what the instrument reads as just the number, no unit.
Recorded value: 46
